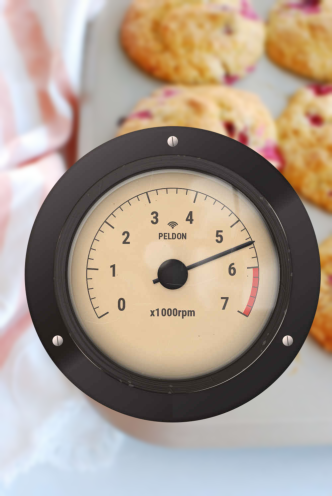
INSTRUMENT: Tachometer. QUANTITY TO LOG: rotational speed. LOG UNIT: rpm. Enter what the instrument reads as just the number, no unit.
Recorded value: 5500
